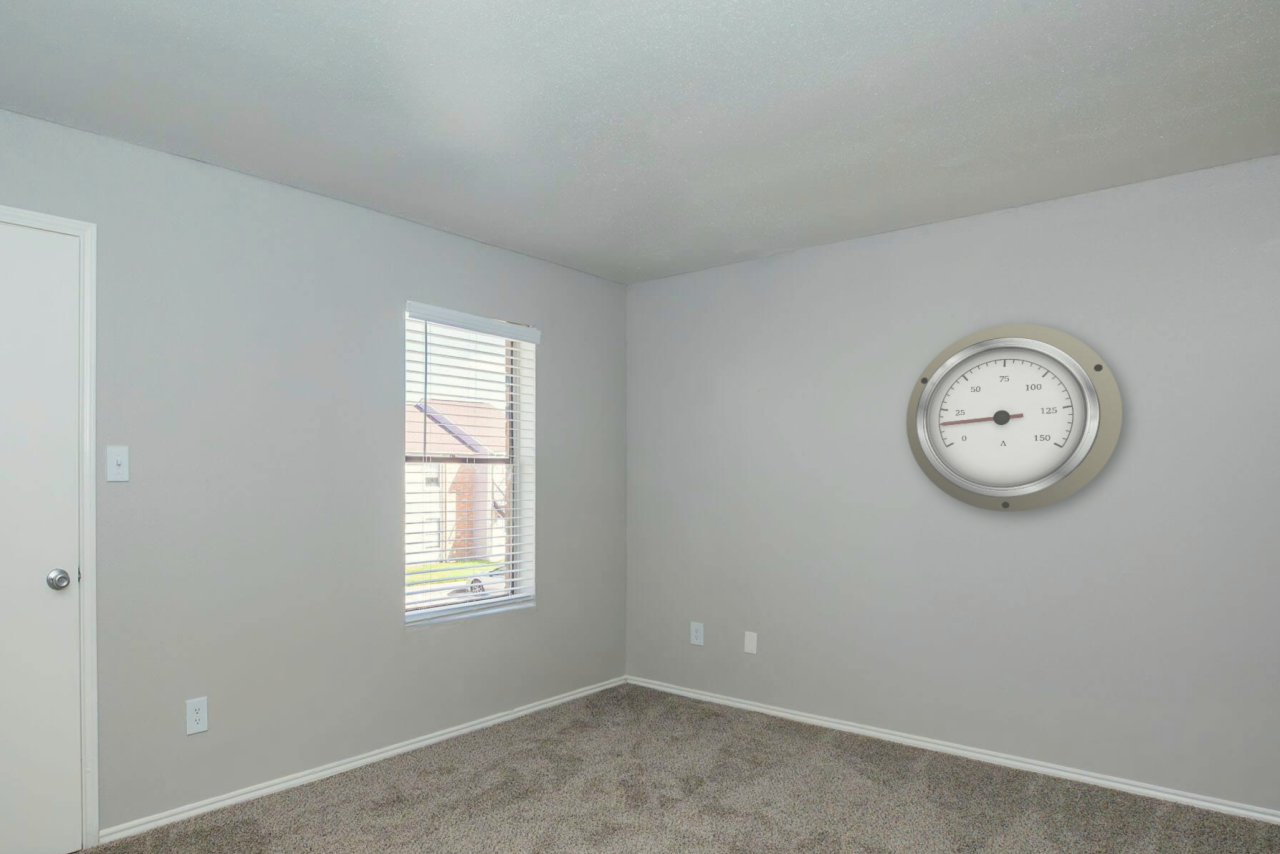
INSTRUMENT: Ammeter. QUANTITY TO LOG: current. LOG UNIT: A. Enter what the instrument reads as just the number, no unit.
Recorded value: 15
